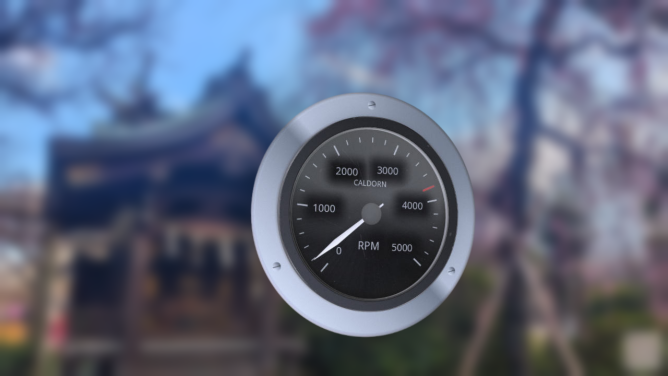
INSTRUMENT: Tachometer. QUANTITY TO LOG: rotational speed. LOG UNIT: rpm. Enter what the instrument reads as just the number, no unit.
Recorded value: 200
